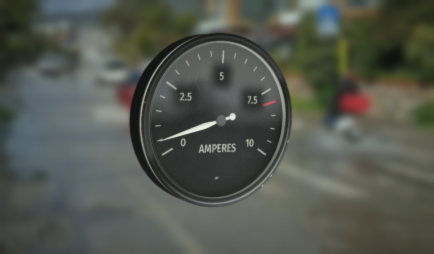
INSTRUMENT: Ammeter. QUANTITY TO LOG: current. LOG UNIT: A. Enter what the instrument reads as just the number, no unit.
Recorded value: 0.5
